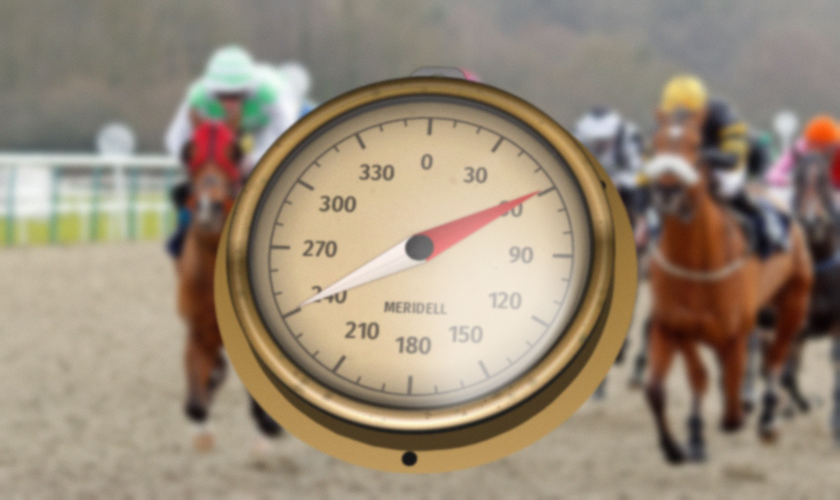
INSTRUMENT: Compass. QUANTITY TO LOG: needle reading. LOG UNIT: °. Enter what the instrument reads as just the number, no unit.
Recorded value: 60
